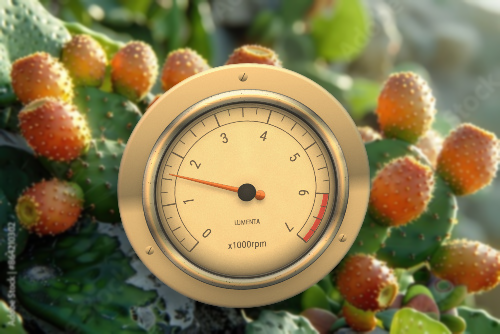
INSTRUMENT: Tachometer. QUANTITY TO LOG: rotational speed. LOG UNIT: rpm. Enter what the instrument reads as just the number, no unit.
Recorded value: 1625
